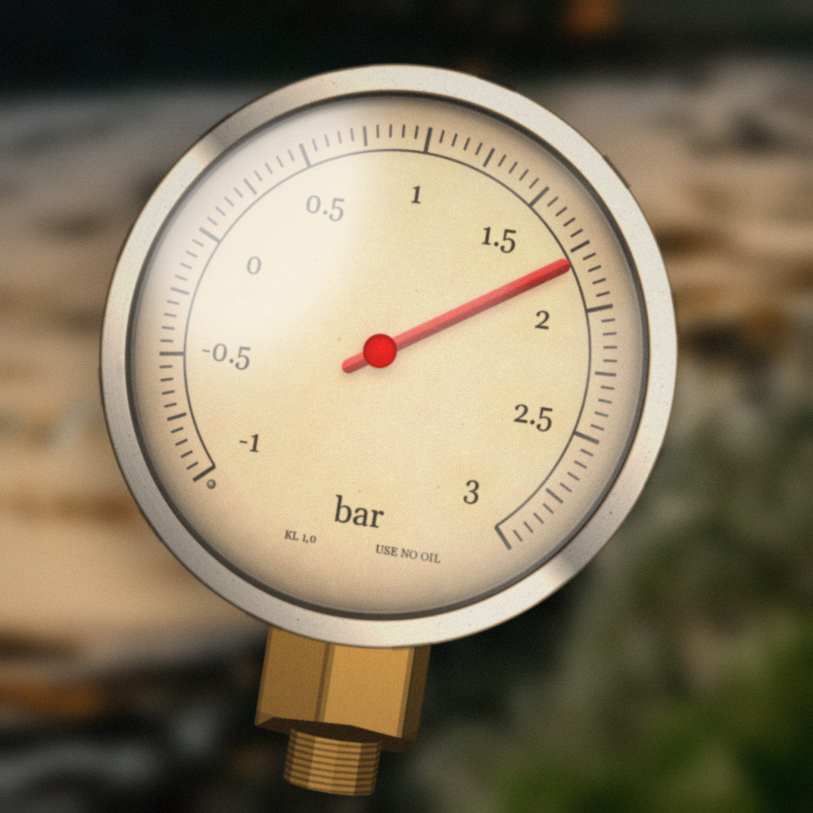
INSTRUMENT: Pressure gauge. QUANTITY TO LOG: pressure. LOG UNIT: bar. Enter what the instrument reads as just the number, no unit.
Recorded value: 1.8
